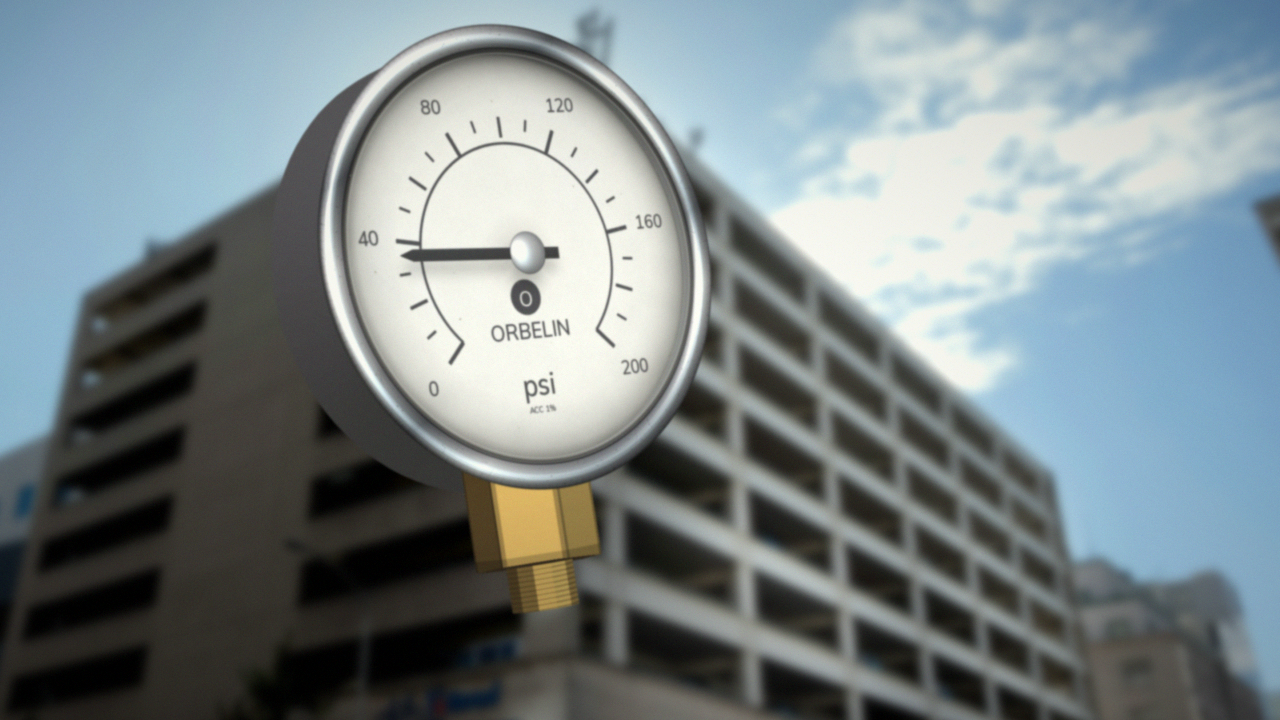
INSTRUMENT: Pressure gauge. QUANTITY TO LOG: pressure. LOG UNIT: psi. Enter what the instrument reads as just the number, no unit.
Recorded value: 35
